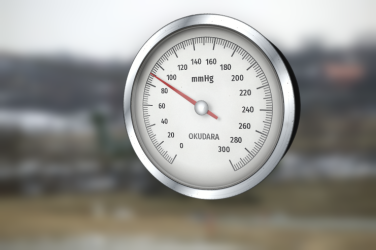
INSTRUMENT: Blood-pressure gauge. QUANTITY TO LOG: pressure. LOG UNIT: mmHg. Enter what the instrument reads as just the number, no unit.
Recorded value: 90
